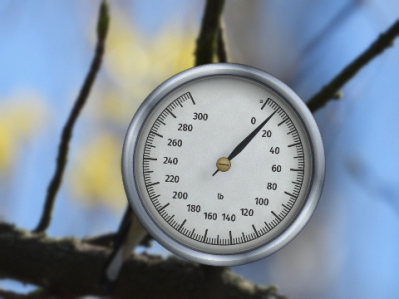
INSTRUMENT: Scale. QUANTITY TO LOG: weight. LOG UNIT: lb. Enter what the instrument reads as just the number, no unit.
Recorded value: 10
